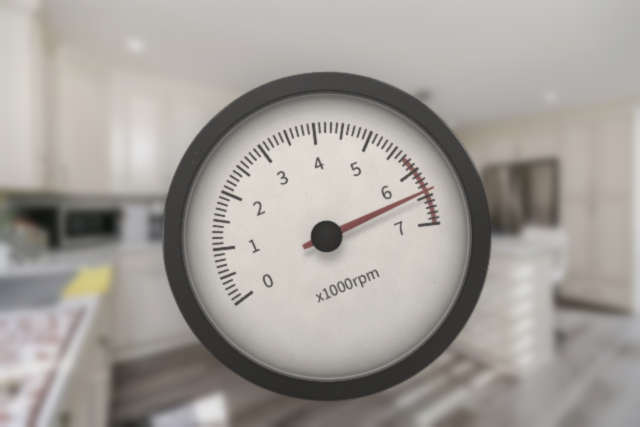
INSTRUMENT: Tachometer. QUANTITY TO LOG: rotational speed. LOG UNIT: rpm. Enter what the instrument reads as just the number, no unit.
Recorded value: 6400
